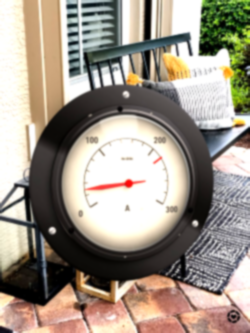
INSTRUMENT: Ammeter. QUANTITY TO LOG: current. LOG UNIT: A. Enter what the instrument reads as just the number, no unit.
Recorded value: 30
